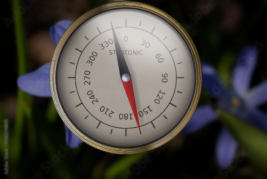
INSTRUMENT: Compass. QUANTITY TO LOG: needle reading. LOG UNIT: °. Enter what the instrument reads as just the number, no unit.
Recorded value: 165
